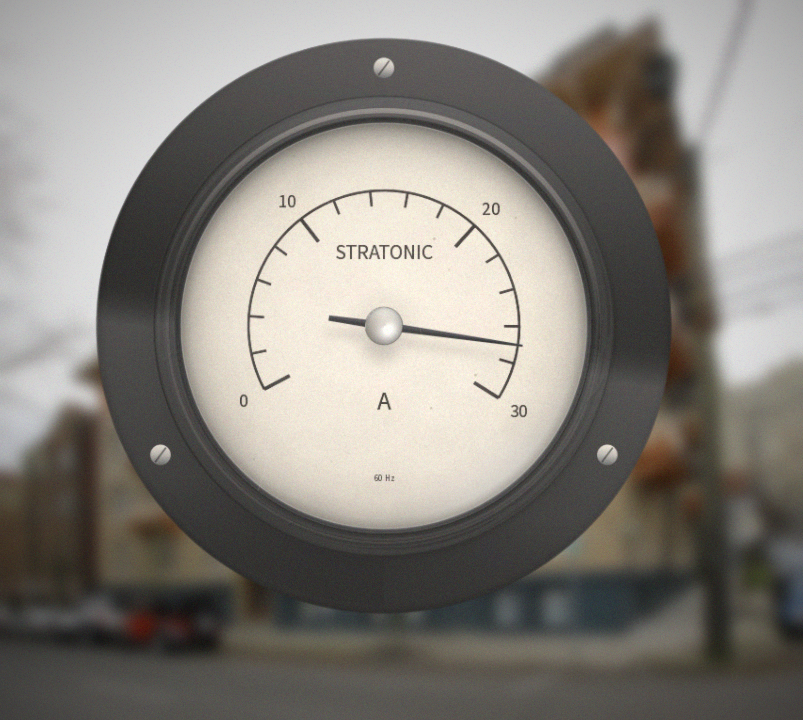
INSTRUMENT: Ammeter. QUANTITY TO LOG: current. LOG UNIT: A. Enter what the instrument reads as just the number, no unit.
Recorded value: 27
